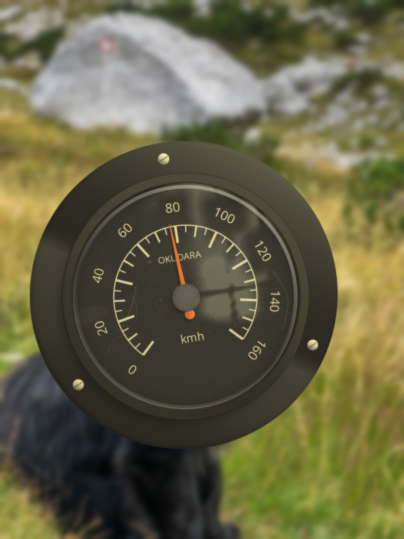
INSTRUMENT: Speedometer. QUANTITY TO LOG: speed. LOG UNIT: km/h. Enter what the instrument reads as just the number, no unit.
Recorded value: 77.5
